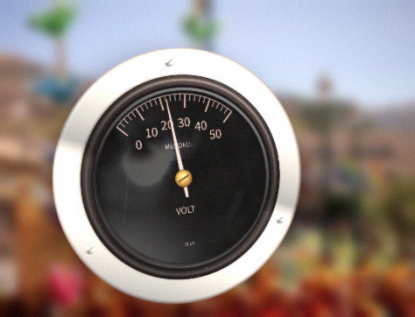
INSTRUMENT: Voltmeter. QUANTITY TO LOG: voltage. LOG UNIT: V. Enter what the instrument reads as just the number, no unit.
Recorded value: 22
